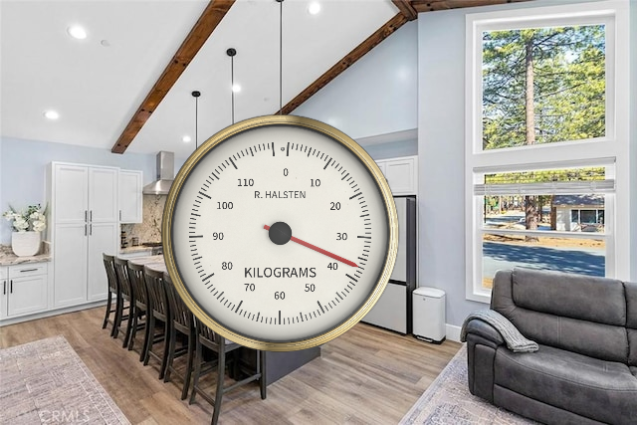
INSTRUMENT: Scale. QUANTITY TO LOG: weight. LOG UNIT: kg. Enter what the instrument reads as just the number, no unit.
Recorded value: 37
